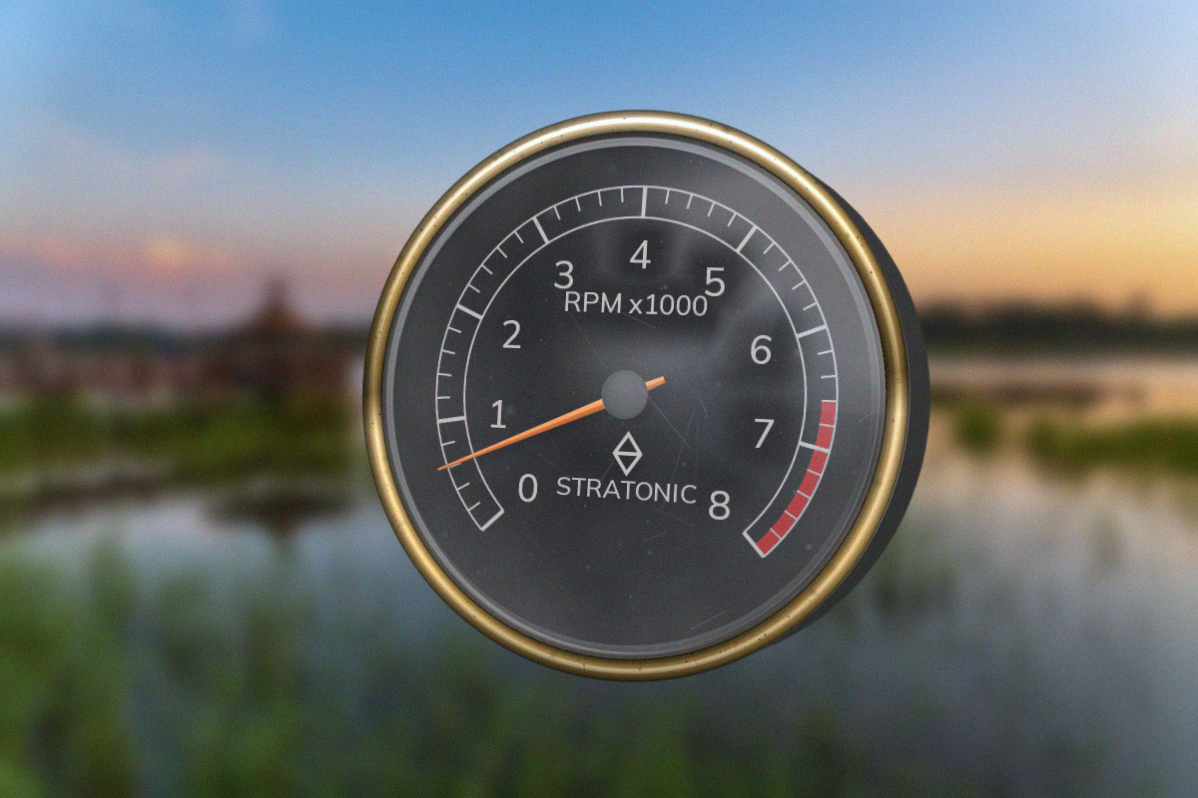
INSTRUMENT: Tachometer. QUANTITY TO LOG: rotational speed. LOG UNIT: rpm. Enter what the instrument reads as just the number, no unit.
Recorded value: 600
